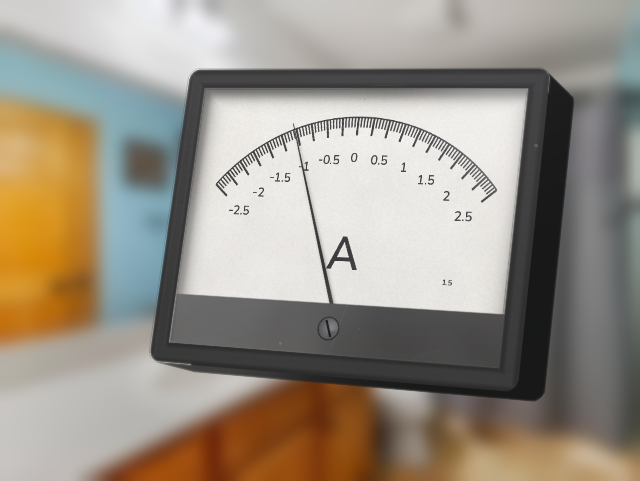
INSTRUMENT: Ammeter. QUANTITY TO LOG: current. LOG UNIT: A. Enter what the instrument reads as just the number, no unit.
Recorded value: -1
